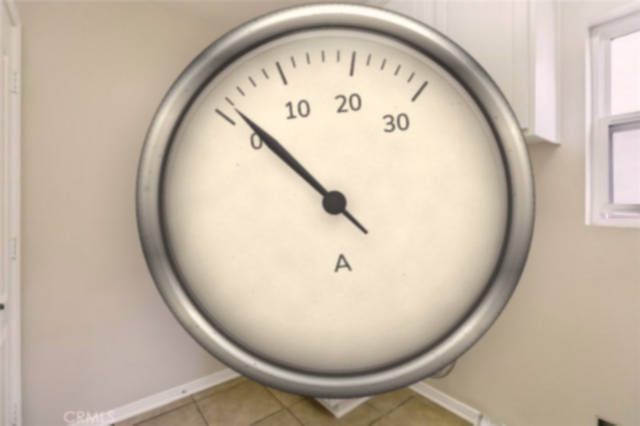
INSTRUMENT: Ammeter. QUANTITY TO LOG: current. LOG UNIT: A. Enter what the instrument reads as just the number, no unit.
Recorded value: 2
